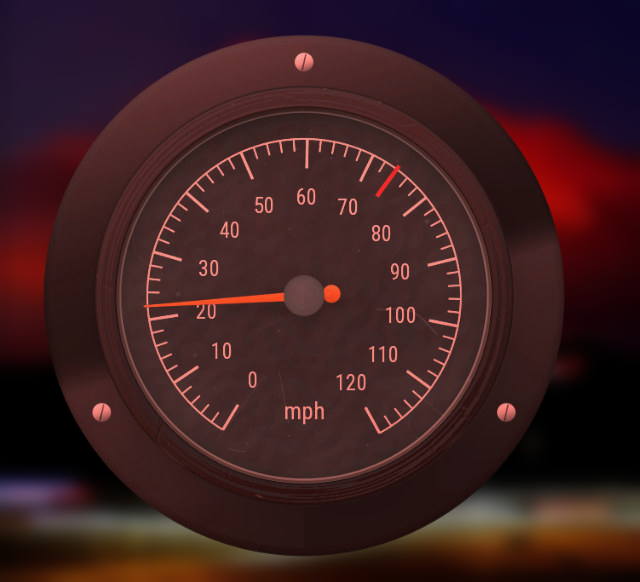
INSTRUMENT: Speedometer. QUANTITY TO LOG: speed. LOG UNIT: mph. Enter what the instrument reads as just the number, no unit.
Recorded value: 22
